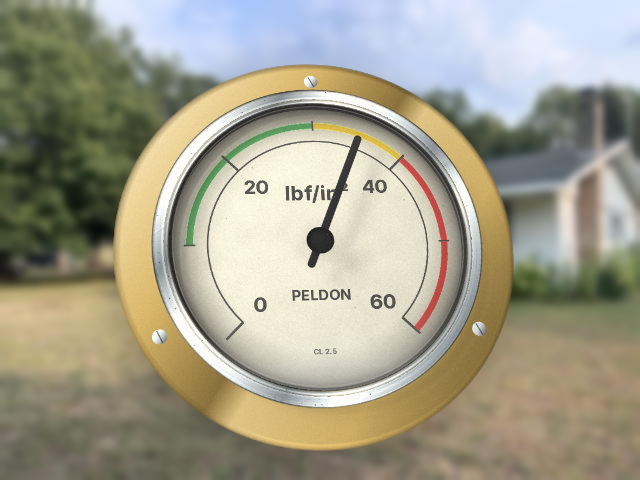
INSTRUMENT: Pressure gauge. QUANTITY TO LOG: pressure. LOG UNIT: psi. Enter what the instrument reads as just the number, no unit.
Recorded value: 35
